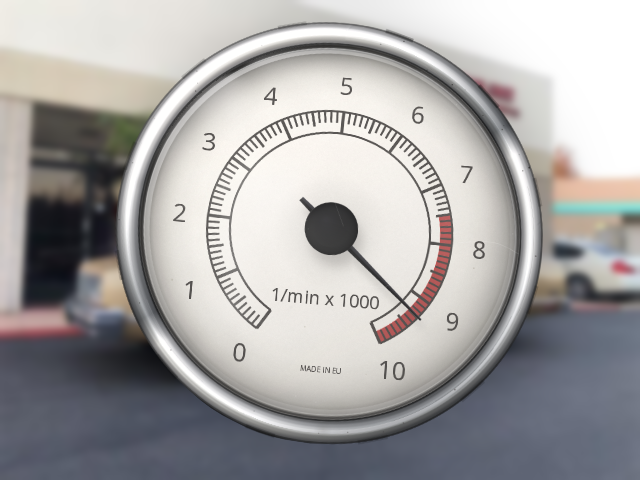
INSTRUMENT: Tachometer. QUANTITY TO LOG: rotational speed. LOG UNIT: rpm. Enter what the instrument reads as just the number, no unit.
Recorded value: 9300
